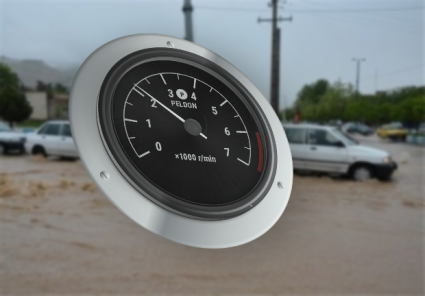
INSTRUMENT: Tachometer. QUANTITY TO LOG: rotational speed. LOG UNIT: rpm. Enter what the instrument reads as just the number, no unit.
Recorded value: 2000
